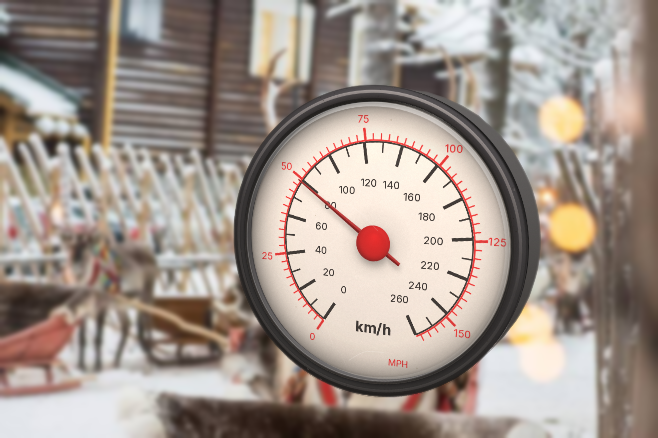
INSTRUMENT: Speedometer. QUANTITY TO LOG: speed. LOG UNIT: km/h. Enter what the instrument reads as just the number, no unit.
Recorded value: 80
